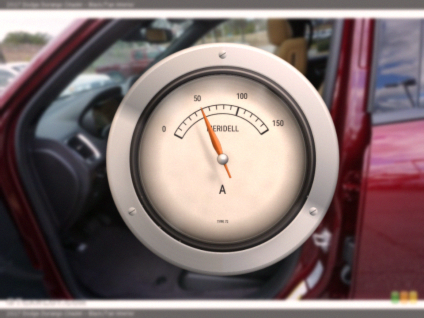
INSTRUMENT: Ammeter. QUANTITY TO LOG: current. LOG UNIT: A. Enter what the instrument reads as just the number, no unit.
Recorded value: 50
